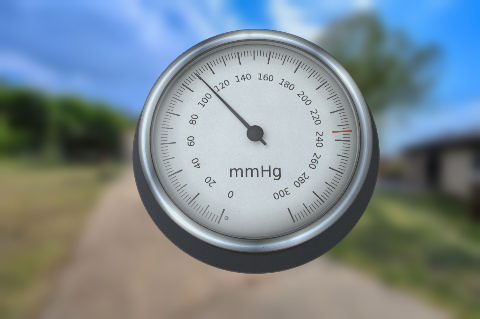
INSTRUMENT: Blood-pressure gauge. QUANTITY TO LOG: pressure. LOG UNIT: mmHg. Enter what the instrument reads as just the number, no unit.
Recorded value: 110
